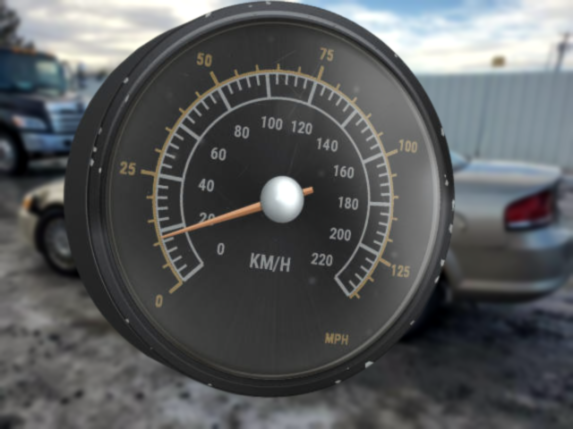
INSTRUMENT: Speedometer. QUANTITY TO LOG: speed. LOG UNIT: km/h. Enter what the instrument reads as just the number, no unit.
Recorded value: 18
